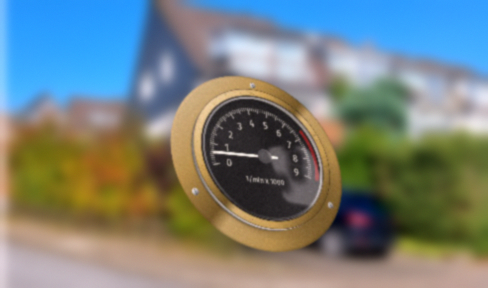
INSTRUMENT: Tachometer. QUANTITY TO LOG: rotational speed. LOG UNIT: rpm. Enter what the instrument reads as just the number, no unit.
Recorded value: 500
